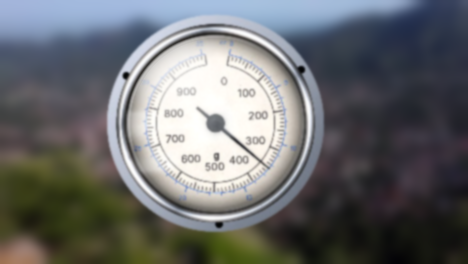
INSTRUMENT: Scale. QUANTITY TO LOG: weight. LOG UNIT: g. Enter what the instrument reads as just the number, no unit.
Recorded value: 350
